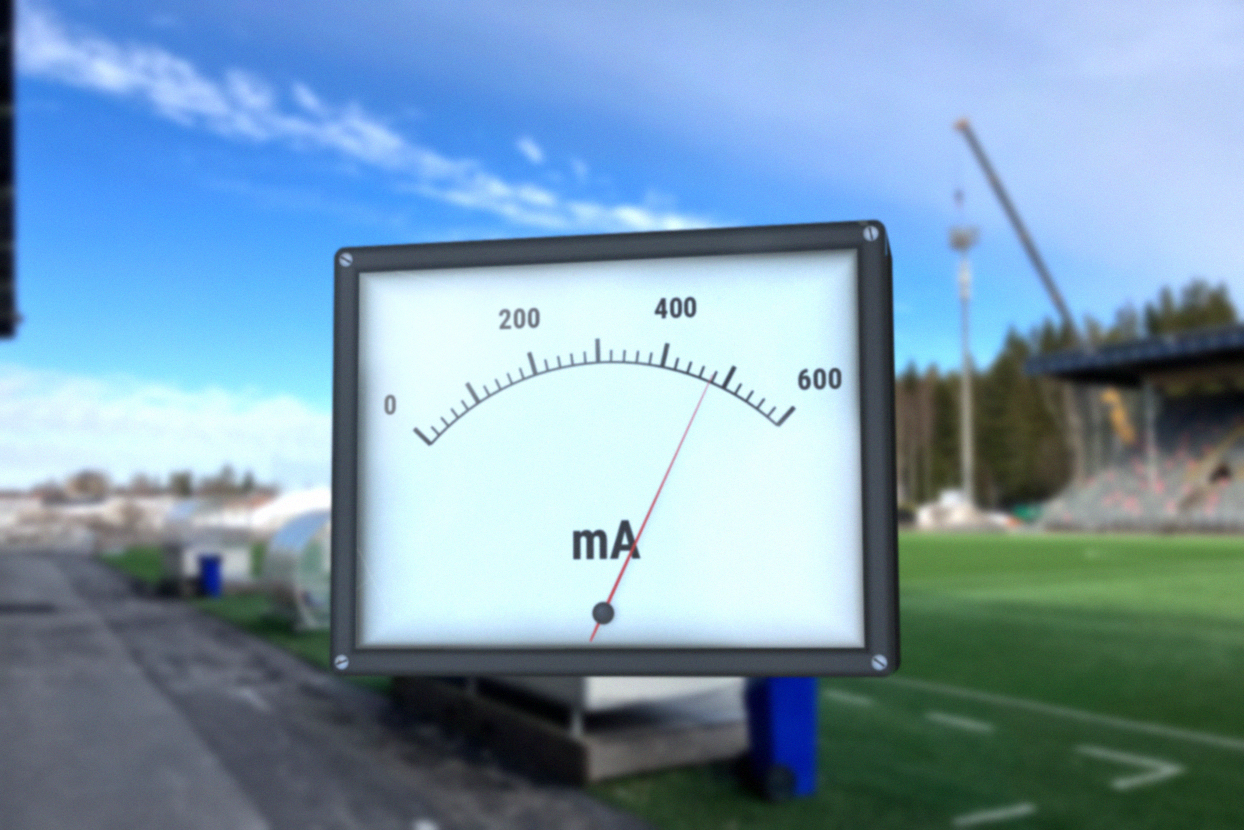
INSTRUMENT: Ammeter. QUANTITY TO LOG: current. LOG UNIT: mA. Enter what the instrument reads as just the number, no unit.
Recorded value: 480
